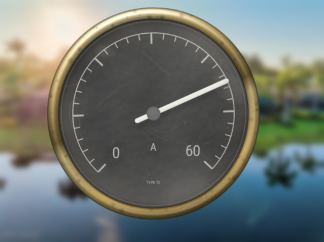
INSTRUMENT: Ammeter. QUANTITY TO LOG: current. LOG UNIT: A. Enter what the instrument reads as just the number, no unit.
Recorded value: 45
